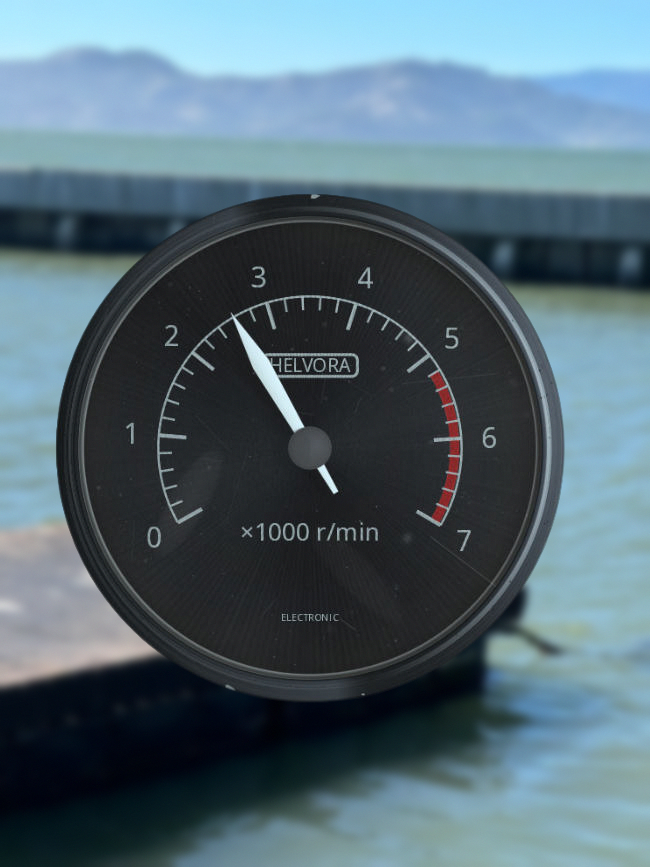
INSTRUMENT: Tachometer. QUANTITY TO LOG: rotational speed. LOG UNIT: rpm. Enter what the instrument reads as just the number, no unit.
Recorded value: 2600
